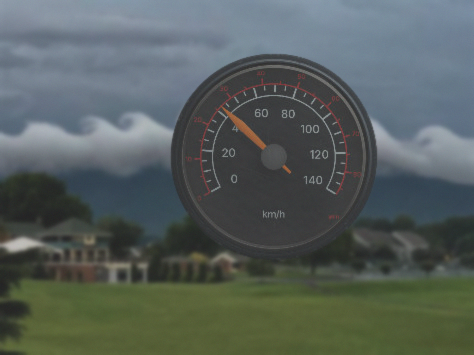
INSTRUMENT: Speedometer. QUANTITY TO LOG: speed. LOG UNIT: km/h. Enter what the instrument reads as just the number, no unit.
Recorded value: 42.5
